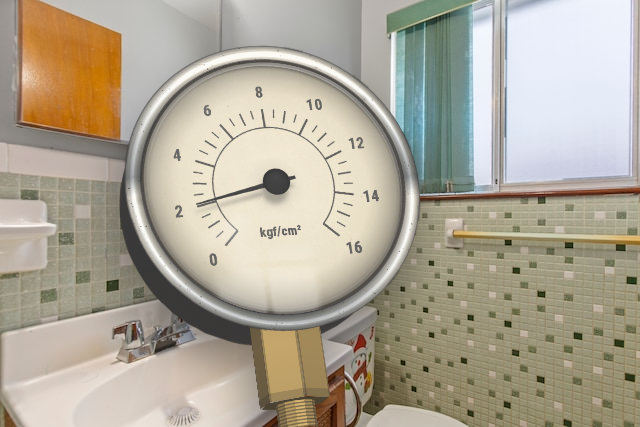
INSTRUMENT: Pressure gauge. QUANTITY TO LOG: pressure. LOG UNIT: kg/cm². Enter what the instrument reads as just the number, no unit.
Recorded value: 2
